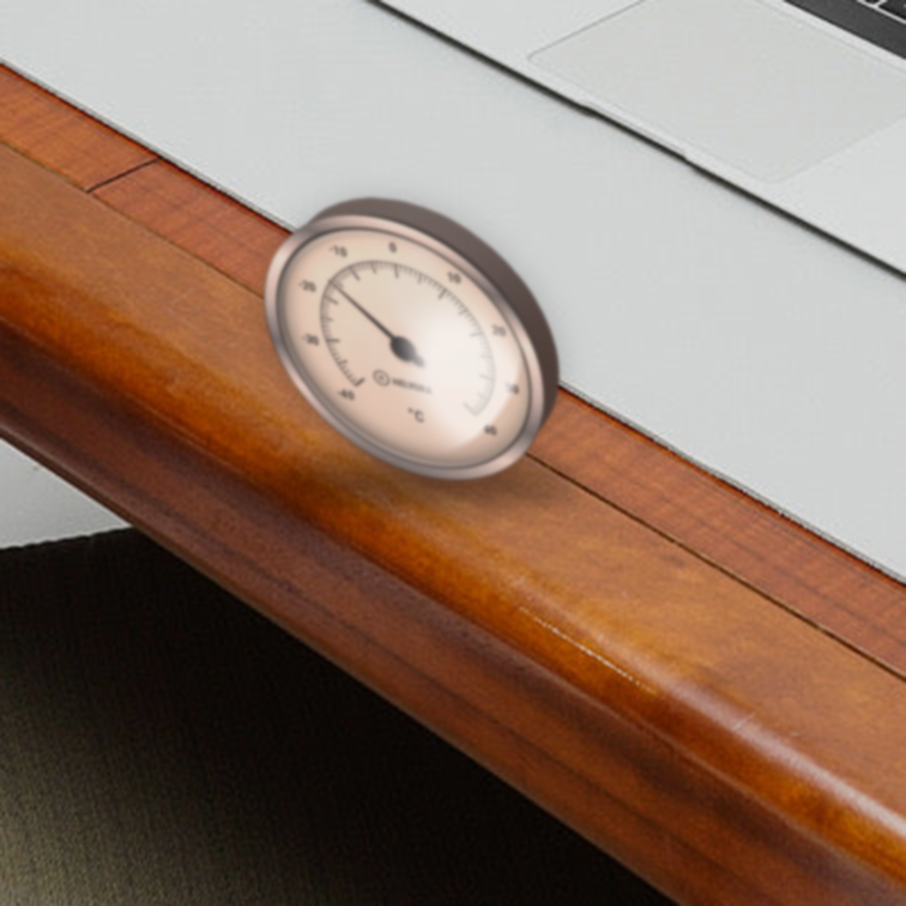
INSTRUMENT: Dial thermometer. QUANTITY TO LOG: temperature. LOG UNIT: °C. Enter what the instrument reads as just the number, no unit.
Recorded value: -15
